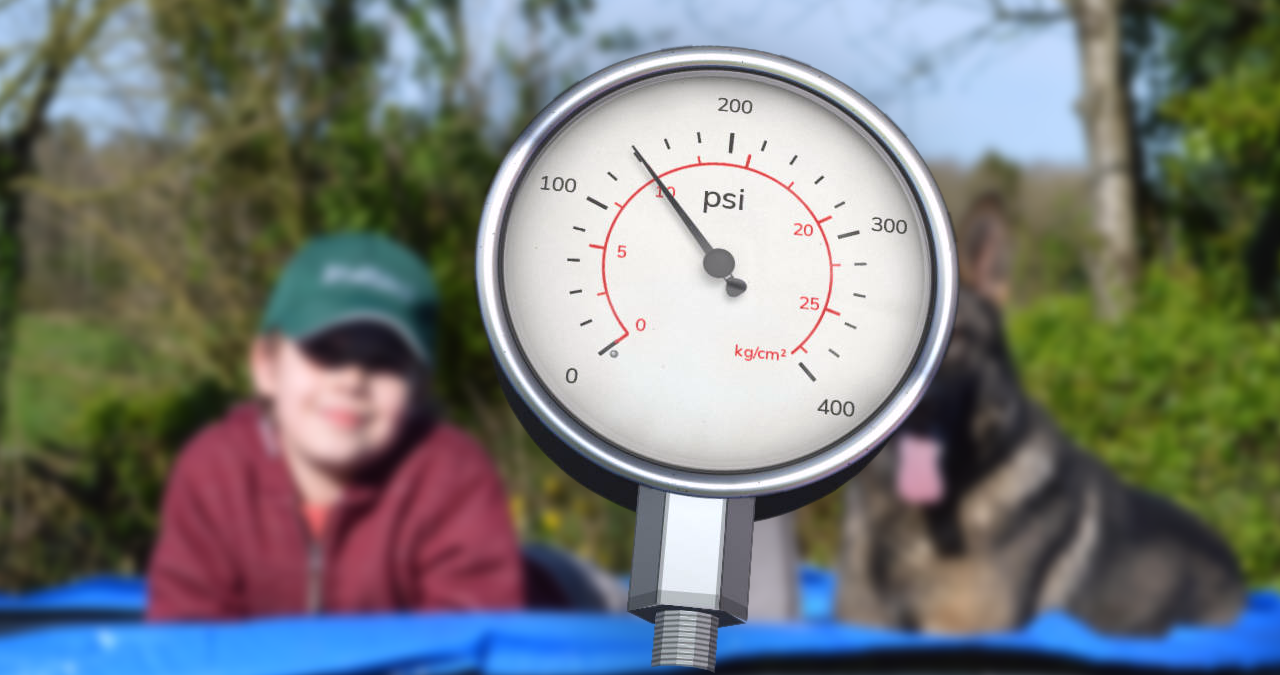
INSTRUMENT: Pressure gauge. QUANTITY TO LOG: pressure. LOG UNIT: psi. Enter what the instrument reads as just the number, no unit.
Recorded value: 140
